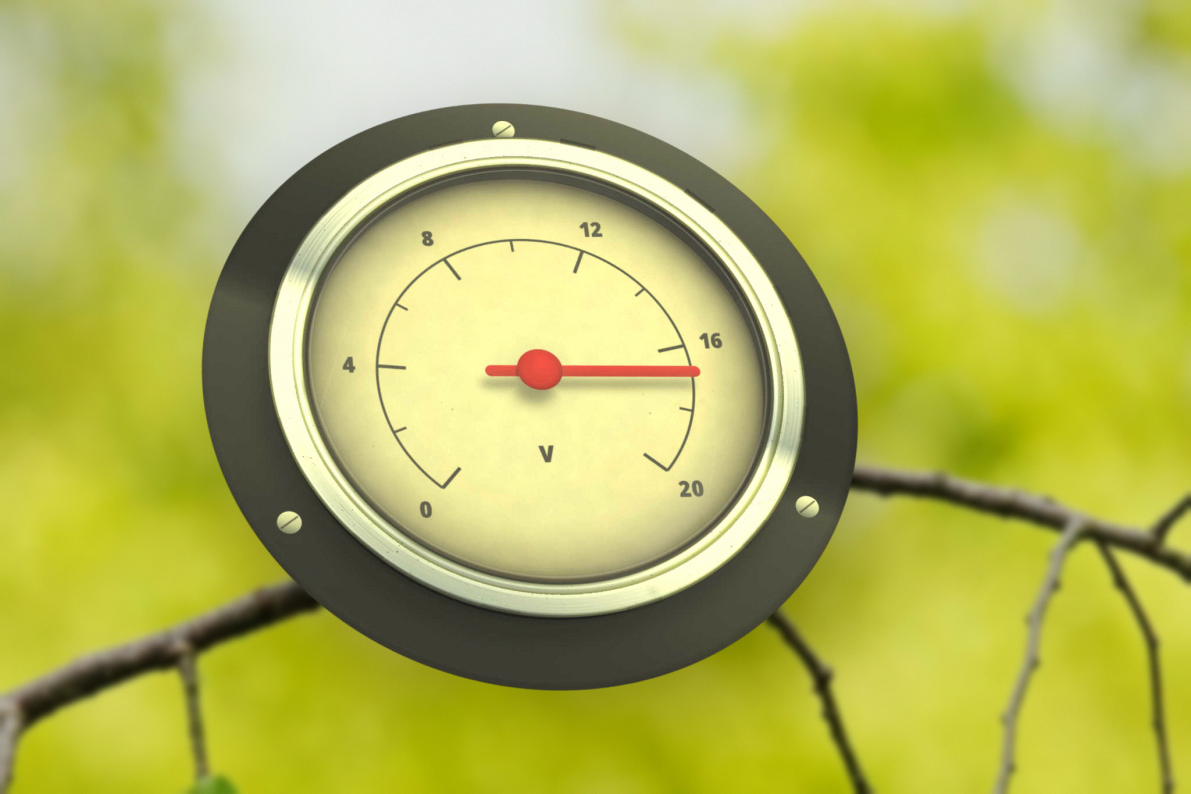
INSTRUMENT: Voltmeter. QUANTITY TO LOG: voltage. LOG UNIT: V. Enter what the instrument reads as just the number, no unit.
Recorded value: 17
